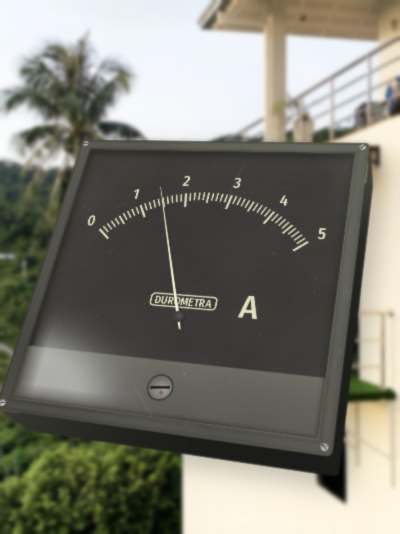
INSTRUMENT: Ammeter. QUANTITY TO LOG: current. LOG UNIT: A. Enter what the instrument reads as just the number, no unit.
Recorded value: 1.5
